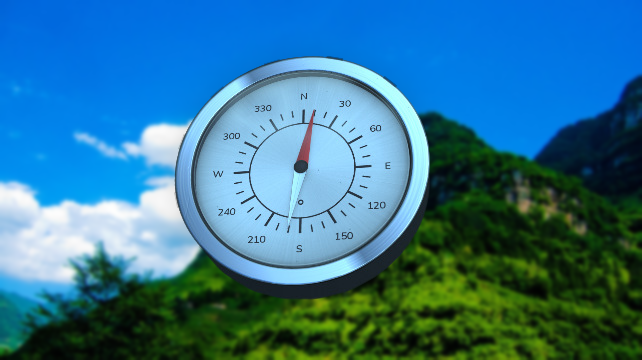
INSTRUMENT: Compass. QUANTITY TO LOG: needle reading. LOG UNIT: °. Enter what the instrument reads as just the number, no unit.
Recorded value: 10
